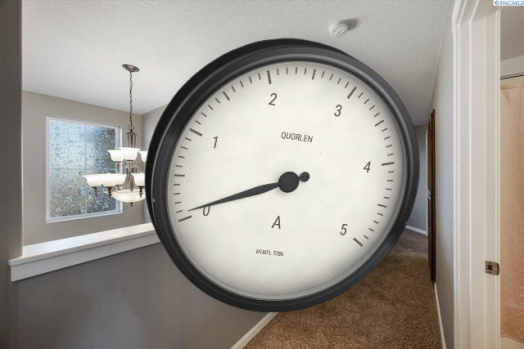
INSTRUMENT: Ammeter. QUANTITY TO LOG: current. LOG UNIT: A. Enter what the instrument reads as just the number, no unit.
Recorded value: 0.1
